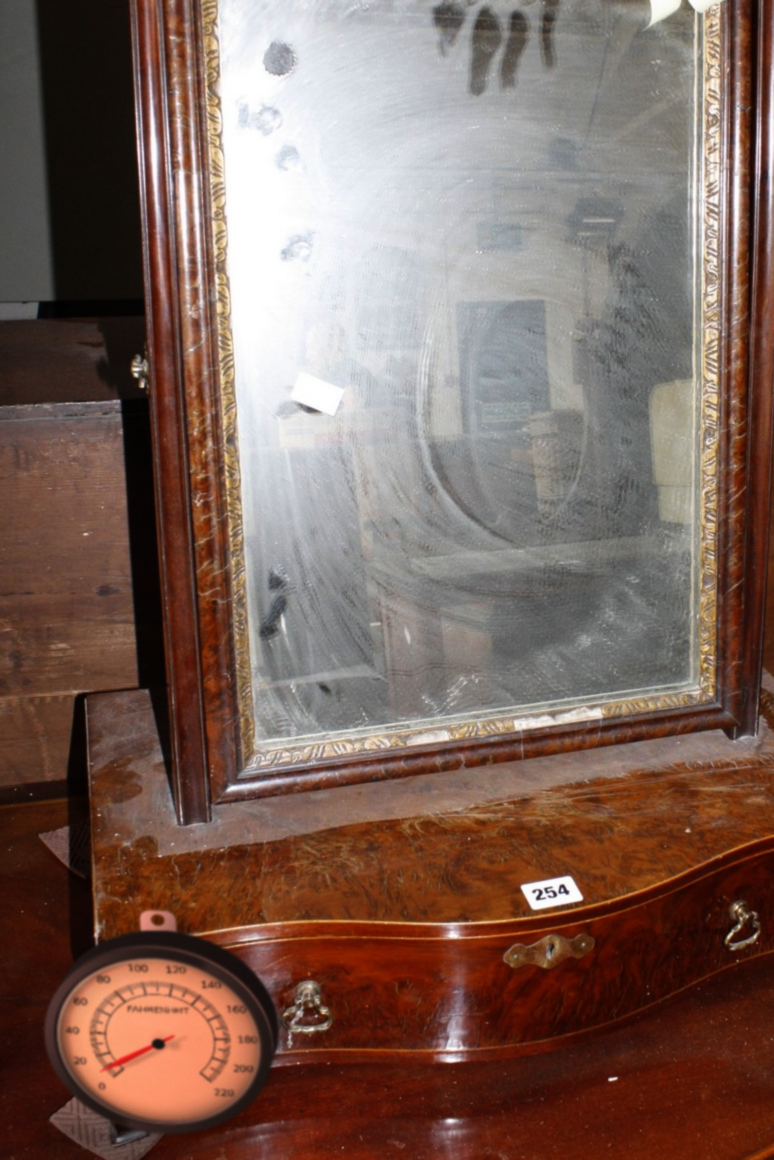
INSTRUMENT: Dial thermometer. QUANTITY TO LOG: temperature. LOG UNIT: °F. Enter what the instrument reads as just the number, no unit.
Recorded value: 10
